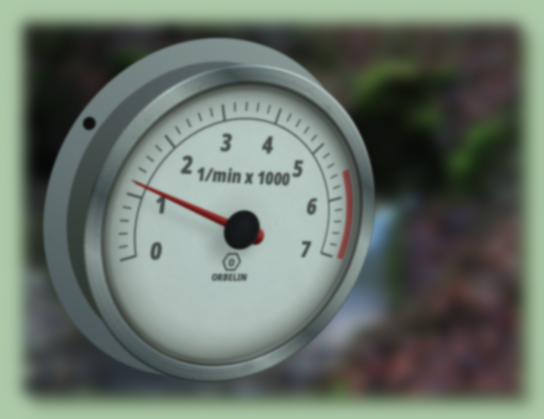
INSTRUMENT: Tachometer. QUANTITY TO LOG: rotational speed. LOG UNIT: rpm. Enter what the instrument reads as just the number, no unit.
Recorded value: 1200
